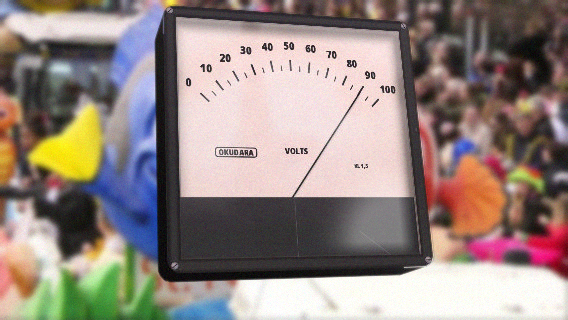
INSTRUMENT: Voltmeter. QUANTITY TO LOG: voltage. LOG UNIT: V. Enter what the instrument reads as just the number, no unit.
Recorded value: 90
